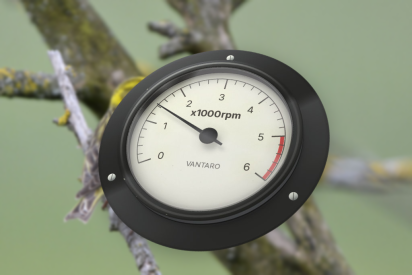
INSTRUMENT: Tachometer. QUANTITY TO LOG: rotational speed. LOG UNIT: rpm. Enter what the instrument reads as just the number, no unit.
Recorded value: 1400
